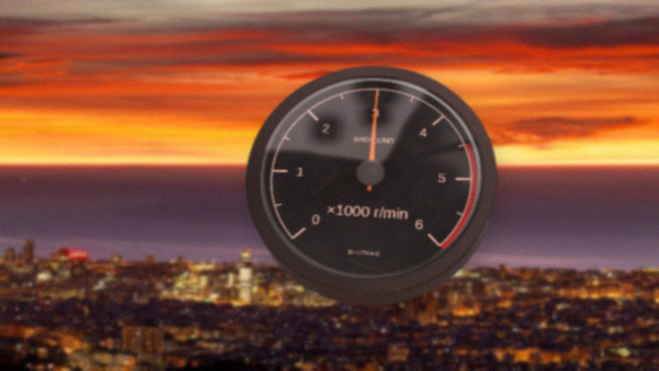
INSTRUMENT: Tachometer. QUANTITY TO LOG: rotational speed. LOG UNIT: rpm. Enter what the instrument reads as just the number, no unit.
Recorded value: 3000
